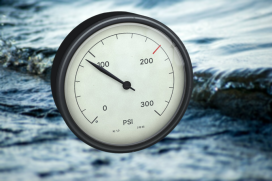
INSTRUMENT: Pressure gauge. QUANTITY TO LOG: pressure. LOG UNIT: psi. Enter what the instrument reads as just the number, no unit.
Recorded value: 90
